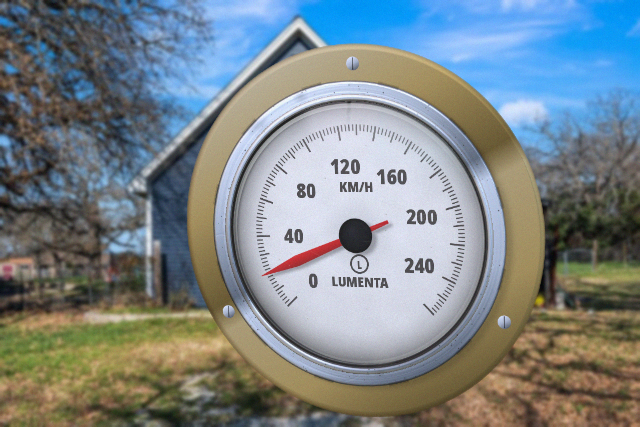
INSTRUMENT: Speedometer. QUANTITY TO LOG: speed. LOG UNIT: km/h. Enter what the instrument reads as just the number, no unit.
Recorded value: 20
